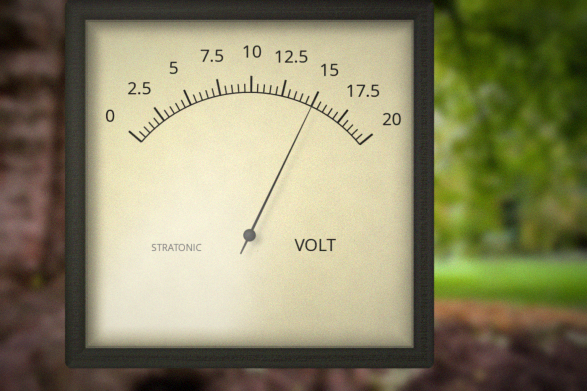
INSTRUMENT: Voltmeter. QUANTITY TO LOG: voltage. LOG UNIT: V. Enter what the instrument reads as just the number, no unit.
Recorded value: 15
